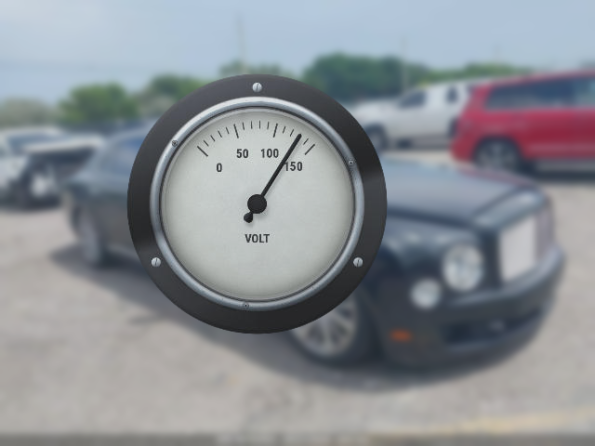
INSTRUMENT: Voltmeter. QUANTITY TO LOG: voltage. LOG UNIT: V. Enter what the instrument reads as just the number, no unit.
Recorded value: 130
